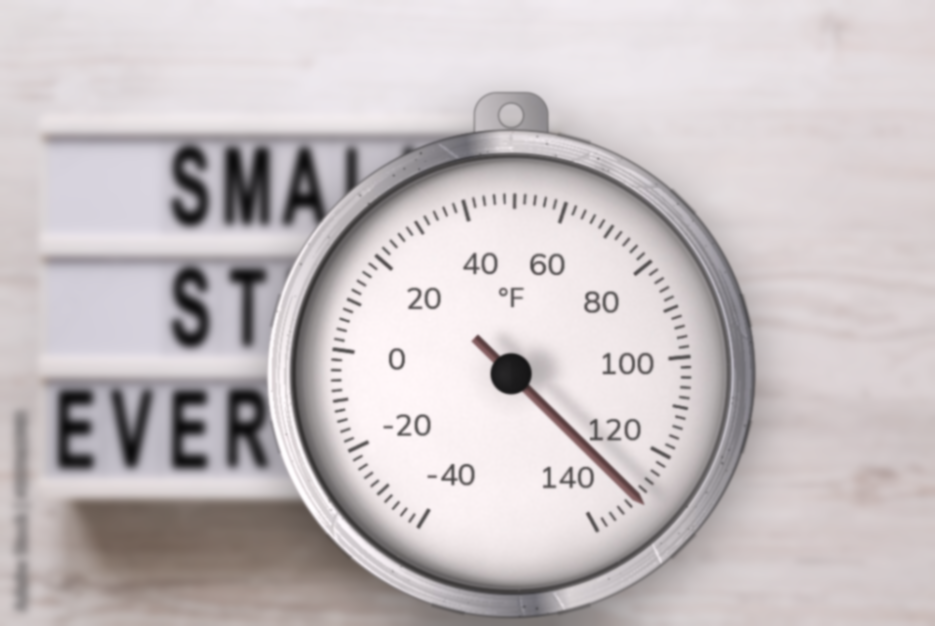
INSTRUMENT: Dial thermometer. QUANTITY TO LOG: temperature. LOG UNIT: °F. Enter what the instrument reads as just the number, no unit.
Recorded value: 130
